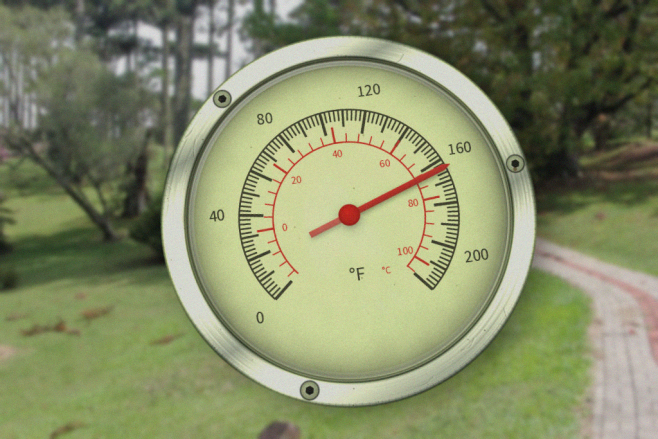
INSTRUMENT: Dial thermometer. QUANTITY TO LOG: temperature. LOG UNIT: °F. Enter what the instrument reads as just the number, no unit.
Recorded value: 164
